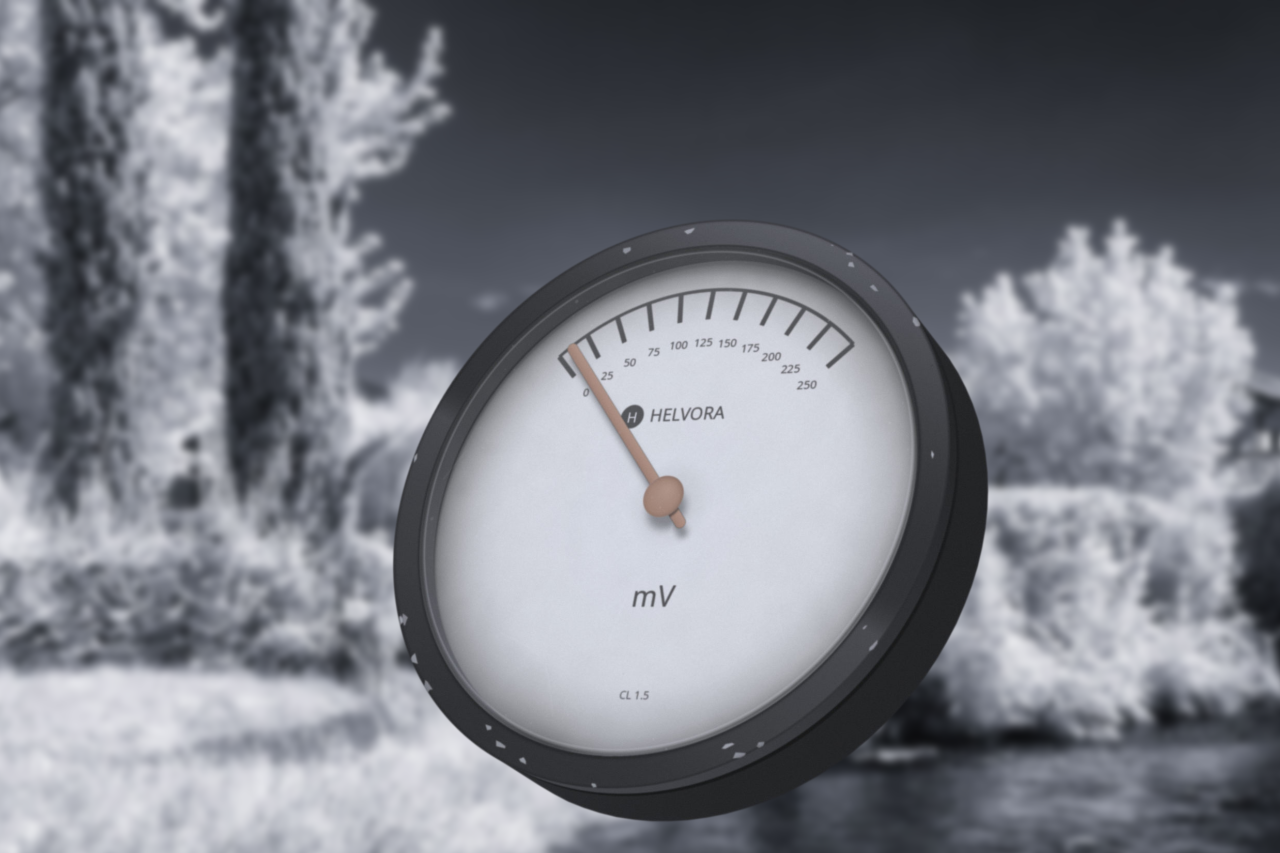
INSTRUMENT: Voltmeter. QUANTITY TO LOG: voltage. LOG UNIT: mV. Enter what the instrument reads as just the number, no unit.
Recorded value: 12.5
